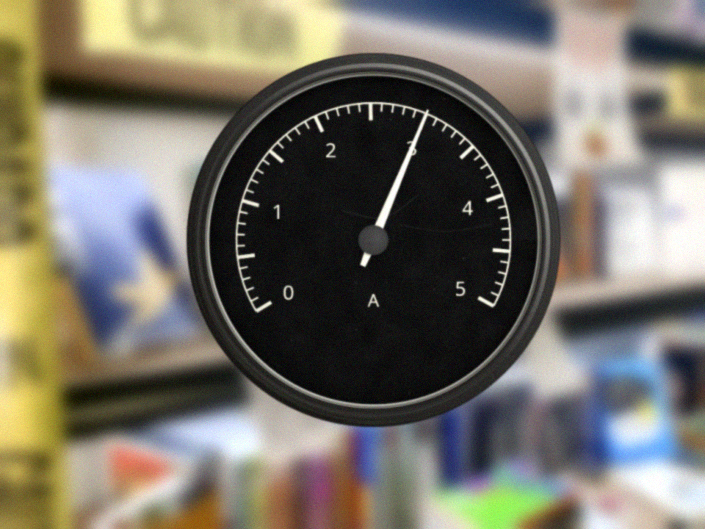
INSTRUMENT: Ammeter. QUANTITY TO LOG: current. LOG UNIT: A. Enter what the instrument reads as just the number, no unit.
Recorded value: 3
